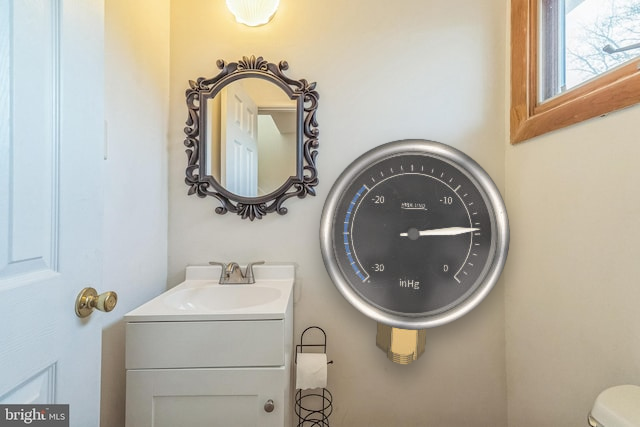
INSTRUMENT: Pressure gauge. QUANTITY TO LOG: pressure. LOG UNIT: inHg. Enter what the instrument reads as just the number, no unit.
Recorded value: -5.5
